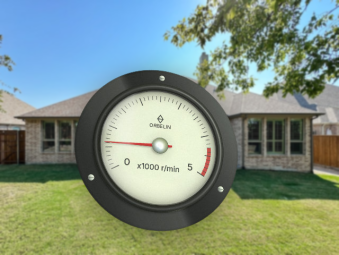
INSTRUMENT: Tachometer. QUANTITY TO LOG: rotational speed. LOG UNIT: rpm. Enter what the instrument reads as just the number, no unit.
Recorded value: 600
